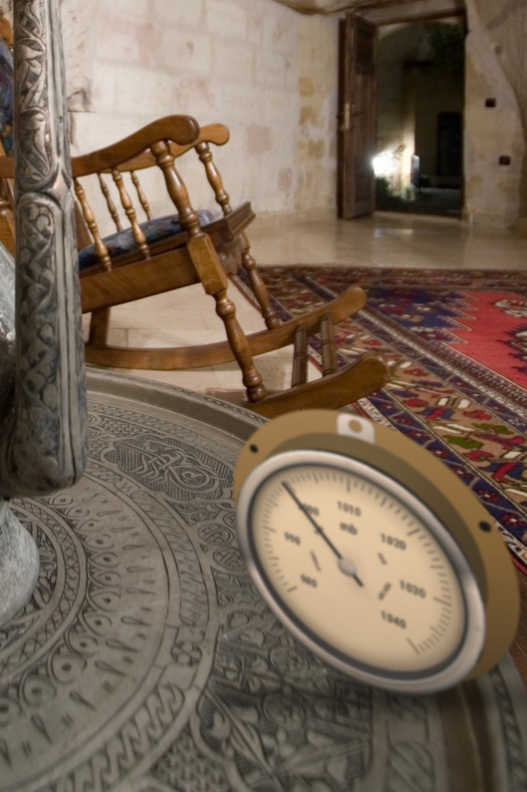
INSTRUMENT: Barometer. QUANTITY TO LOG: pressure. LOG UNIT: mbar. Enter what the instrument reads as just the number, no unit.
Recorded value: 1000
